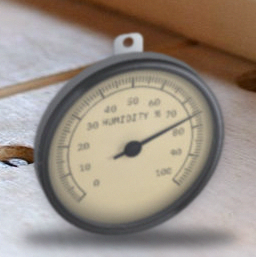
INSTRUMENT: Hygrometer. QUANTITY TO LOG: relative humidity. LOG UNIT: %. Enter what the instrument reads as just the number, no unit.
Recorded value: 75
